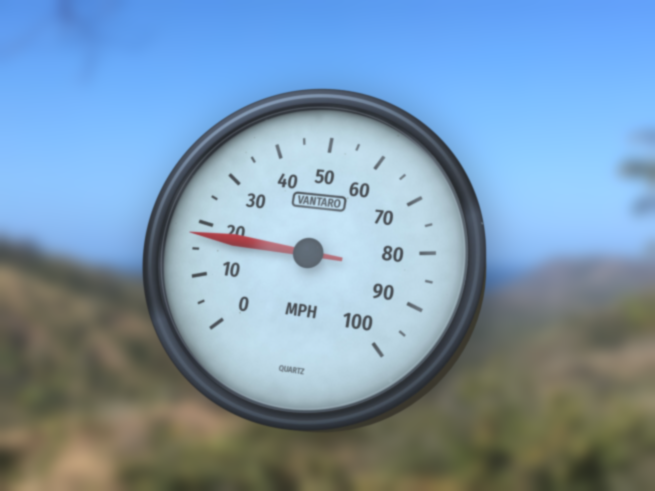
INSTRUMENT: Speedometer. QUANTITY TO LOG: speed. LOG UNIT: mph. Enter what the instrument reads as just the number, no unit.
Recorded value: 17.5
